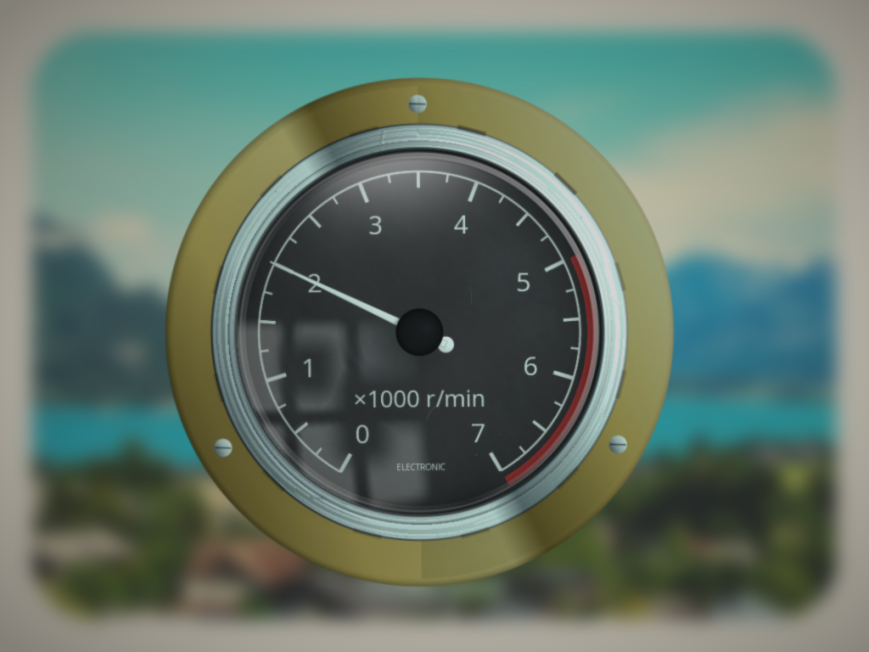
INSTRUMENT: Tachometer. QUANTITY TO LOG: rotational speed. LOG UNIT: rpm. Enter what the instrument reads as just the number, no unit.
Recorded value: 2000
